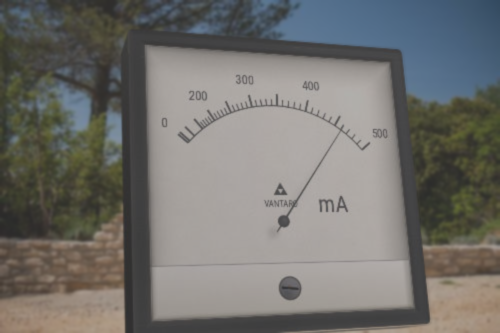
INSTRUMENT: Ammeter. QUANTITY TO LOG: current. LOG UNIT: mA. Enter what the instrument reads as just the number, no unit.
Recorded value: 460
